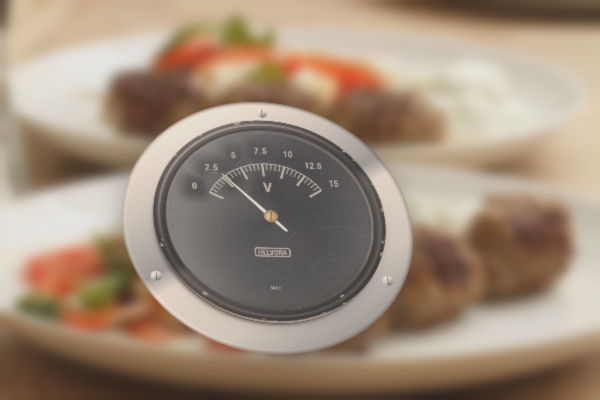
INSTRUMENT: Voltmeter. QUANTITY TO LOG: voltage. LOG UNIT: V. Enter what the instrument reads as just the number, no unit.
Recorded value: 2.5
